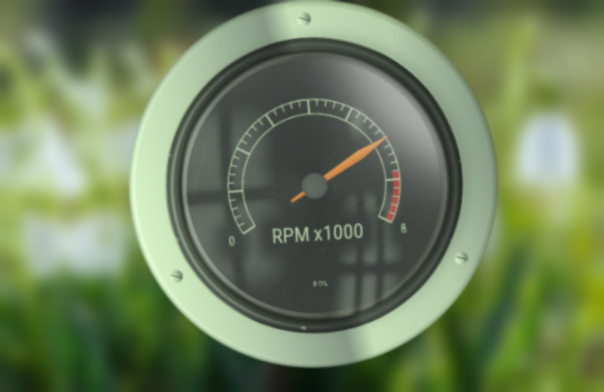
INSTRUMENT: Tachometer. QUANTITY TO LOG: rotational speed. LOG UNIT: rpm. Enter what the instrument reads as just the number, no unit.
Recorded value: 6000
